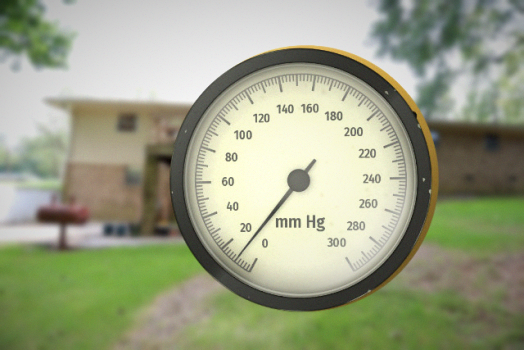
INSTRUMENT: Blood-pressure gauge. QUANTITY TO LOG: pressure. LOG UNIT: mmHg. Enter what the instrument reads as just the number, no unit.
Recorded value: 10
